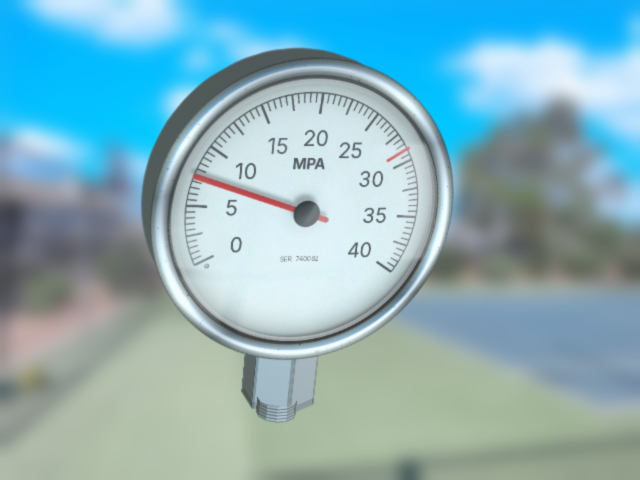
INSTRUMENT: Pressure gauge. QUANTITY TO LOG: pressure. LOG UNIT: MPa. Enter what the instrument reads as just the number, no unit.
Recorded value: 7.5
